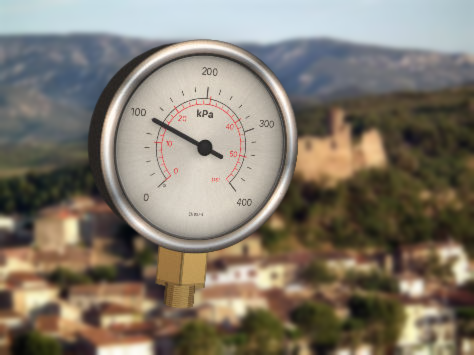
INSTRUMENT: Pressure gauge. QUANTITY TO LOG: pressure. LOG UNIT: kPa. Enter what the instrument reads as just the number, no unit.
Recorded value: 100
